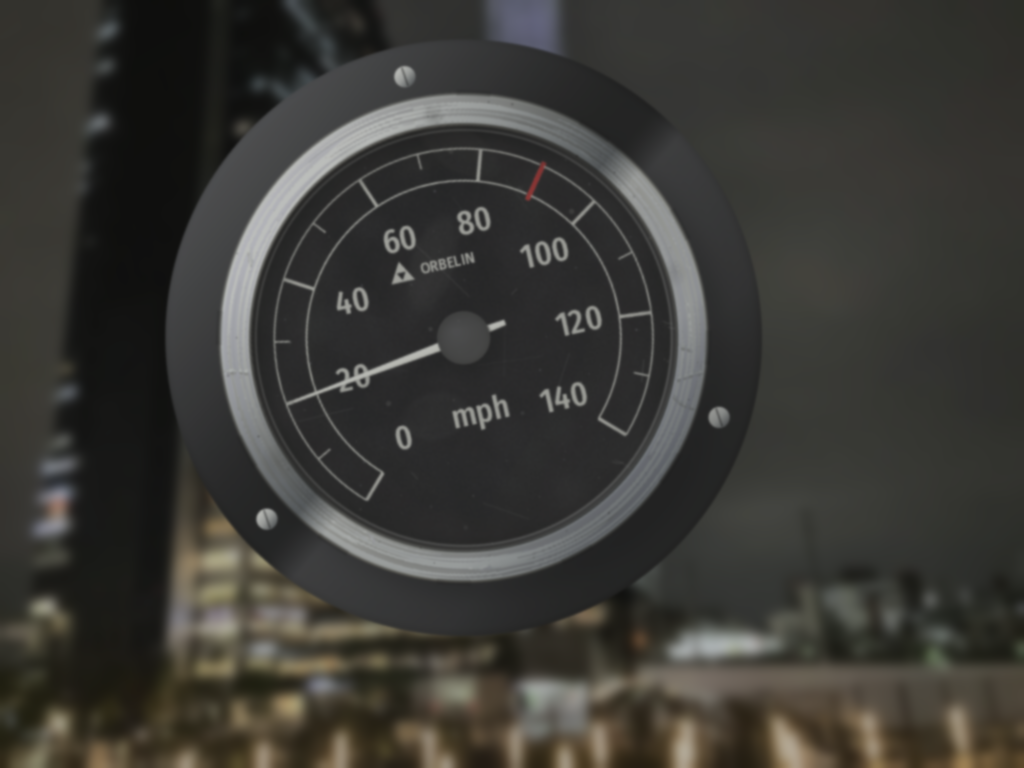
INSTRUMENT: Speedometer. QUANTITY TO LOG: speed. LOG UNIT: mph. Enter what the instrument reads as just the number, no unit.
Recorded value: 20
